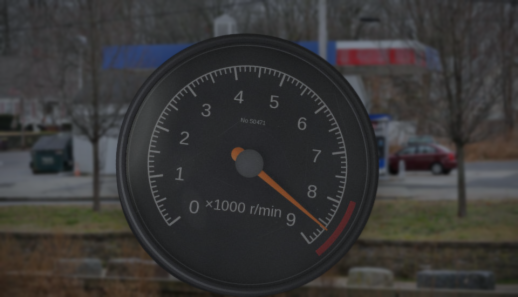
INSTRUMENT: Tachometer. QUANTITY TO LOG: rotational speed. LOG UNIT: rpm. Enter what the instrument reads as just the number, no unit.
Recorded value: 8600
